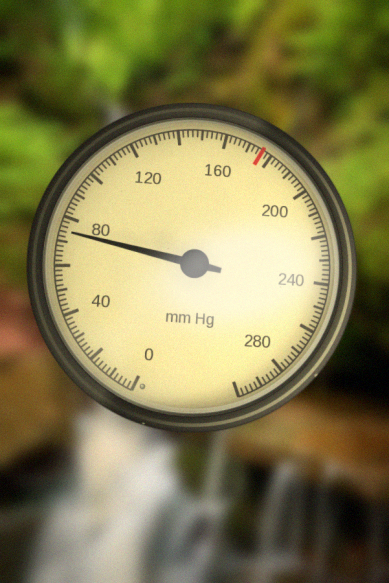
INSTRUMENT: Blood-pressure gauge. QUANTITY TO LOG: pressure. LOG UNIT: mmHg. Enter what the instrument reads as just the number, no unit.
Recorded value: 74
